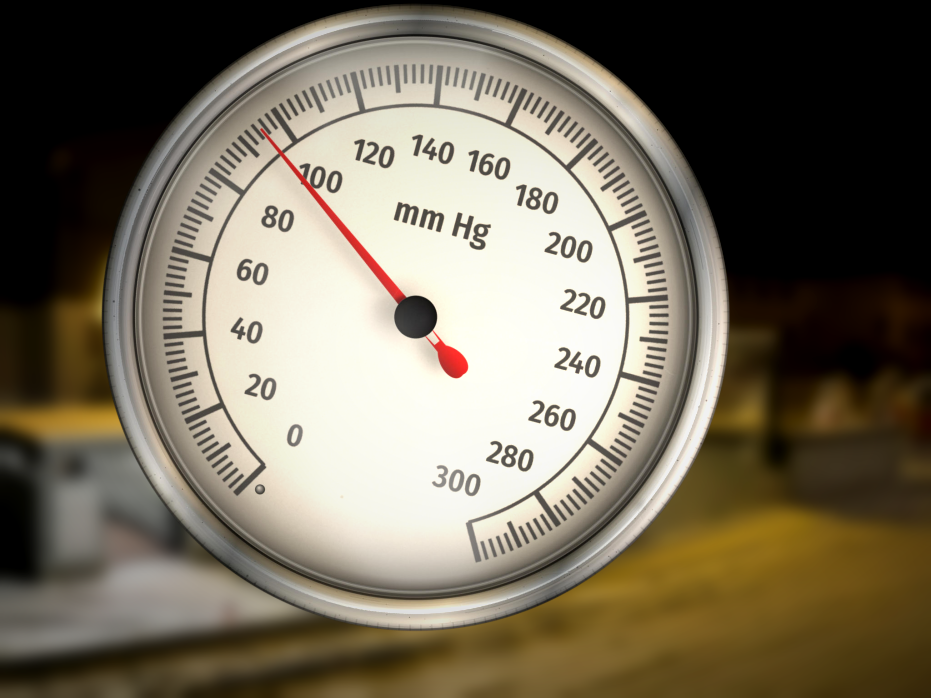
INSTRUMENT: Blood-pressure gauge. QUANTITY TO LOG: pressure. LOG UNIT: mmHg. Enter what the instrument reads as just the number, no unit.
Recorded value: 95
